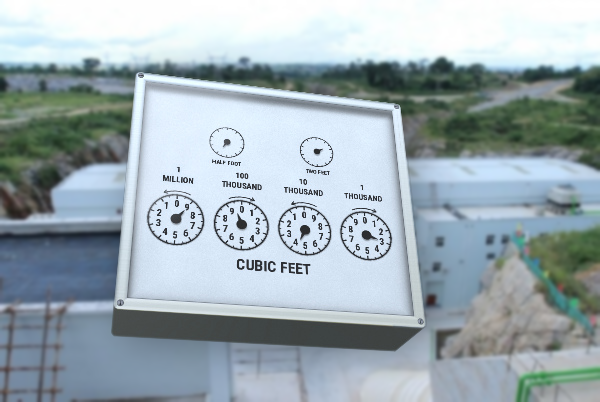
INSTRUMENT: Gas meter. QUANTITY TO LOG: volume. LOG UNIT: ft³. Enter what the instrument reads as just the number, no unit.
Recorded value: 894300
